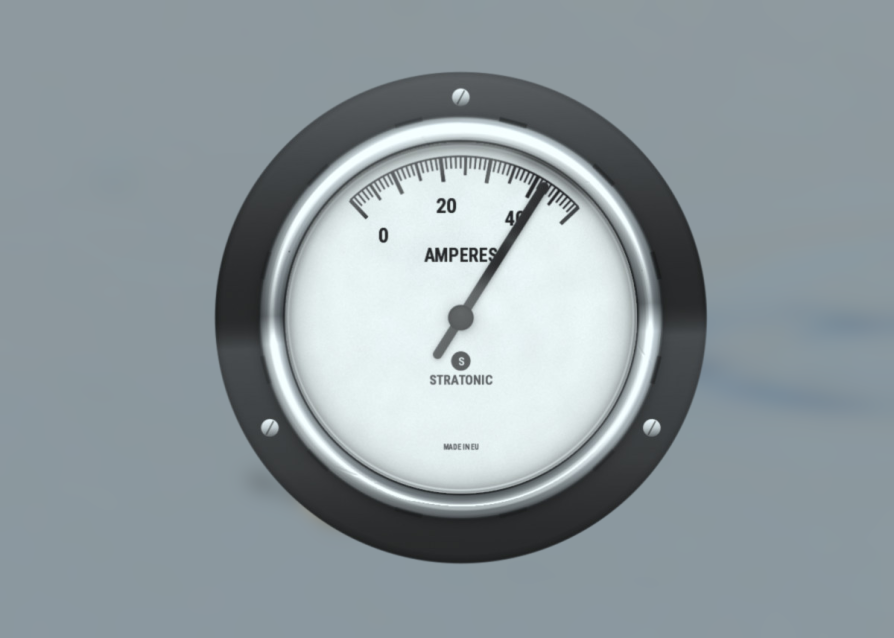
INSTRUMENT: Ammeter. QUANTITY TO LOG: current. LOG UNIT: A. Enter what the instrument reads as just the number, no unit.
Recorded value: 42
